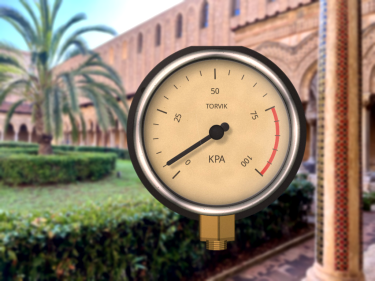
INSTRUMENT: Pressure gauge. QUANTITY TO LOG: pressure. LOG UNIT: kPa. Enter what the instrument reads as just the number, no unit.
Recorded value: 5
